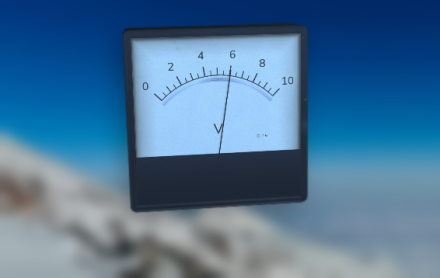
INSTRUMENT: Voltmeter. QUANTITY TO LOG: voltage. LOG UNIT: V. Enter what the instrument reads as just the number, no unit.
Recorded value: 6
